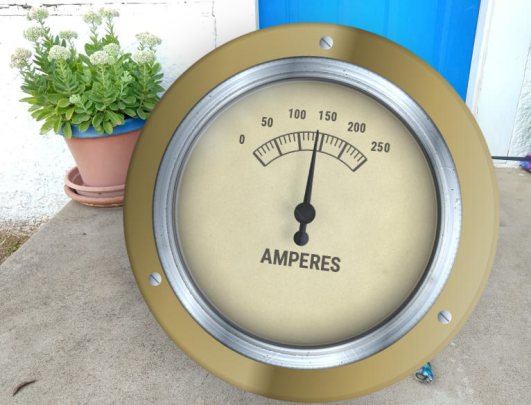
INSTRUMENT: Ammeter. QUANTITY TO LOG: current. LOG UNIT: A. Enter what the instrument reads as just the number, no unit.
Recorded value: 140
